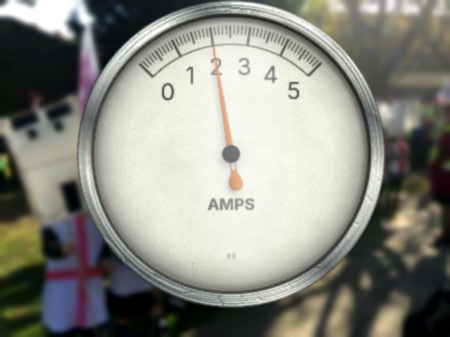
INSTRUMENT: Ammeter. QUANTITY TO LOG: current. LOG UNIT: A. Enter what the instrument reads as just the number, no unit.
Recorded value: 2
